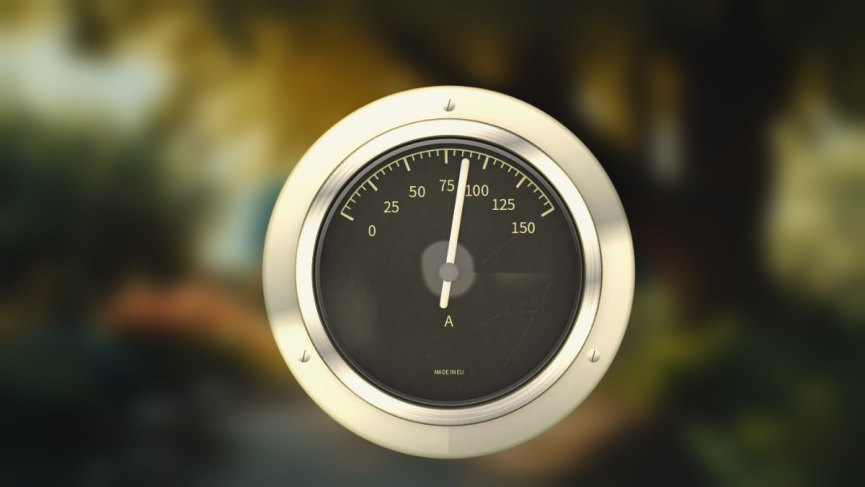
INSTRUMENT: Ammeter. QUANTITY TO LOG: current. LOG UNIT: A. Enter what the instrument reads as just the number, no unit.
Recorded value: 87.5
